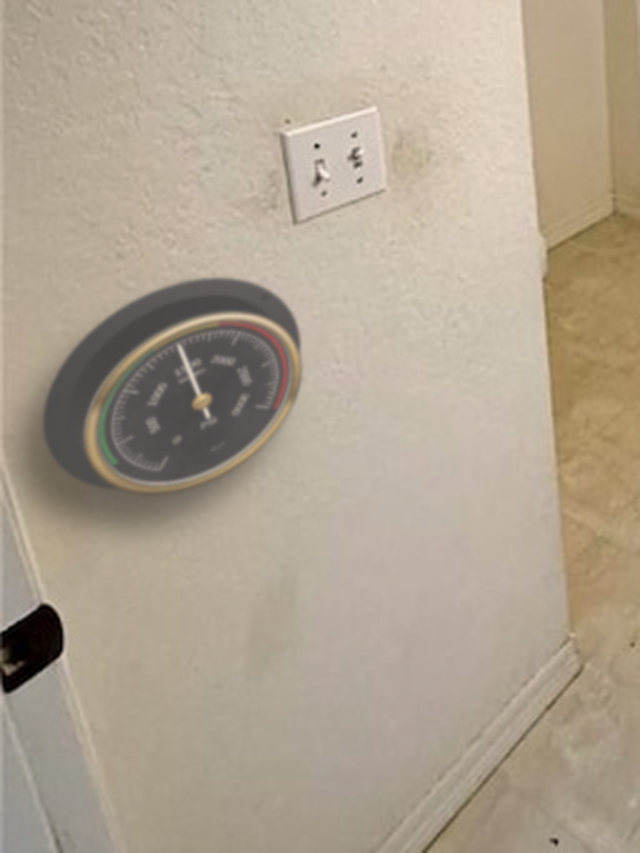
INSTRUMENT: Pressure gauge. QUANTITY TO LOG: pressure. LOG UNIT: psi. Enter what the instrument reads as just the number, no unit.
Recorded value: 1500
